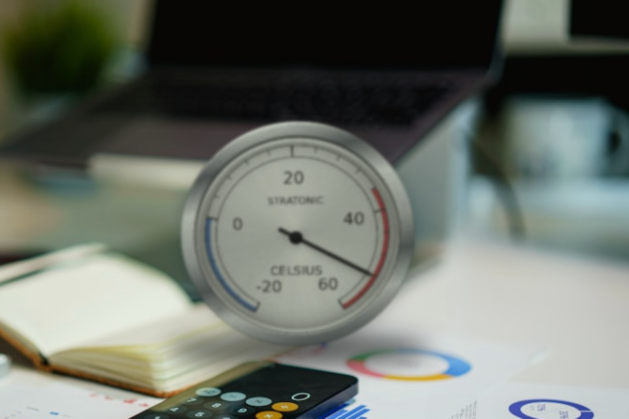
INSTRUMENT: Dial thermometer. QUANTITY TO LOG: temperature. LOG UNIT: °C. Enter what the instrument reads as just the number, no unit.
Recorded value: 52
